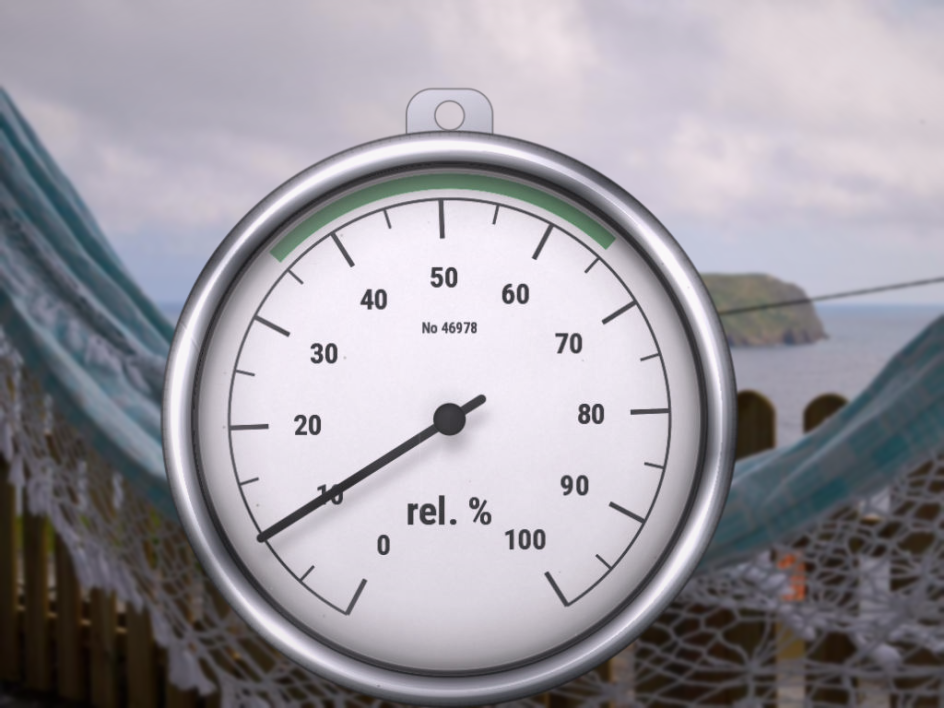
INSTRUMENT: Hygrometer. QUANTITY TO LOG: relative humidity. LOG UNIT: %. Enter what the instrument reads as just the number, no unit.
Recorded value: 10
